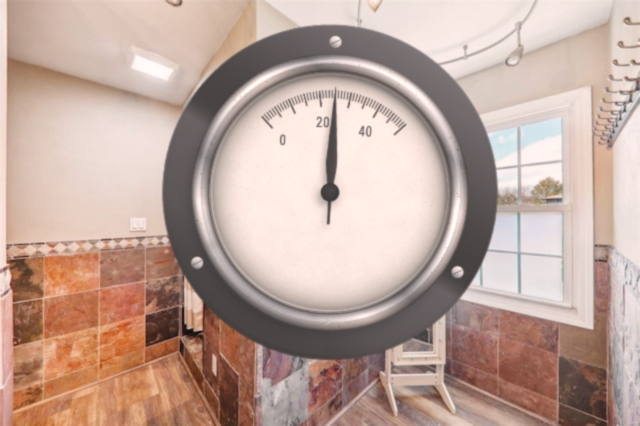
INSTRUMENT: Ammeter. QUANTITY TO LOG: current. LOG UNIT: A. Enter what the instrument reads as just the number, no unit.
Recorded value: 25
